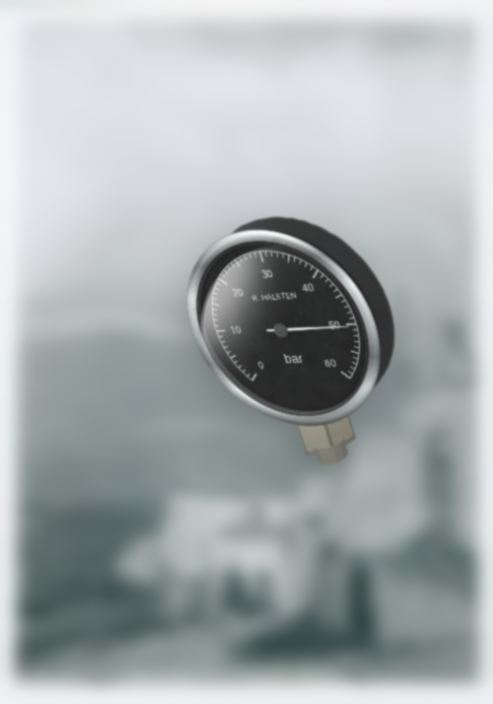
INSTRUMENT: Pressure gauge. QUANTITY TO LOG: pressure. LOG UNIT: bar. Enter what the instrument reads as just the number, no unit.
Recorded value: 50
